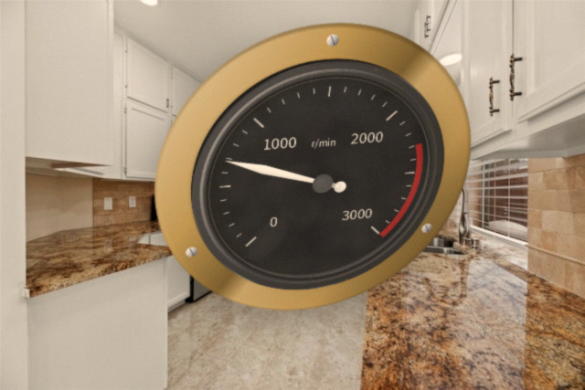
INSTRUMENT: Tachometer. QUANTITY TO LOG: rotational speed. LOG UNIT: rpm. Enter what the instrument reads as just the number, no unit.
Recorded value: 700
